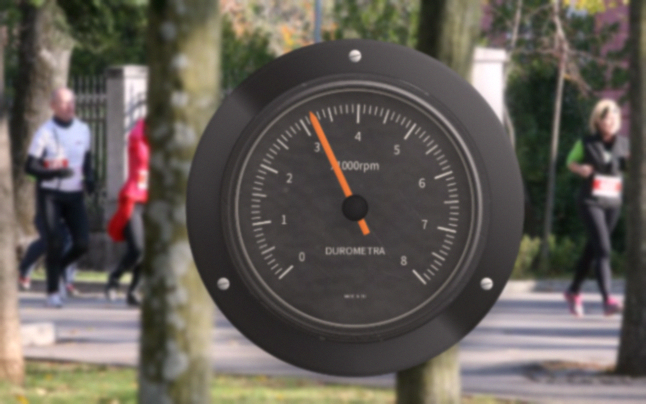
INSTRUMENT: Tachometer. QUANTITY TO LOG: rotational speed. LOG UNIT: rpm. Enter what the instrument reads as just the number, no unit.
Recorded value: 3200
